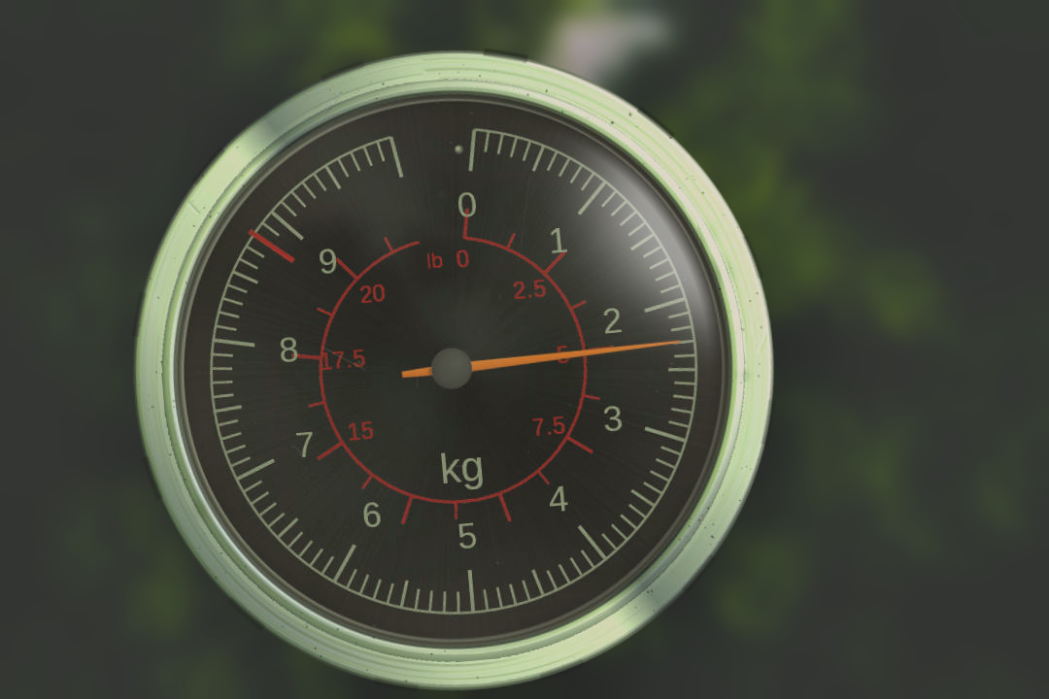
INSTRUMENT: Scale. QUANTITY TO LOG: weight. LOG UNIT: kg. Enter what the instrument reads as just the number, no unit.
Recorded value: 2.3
